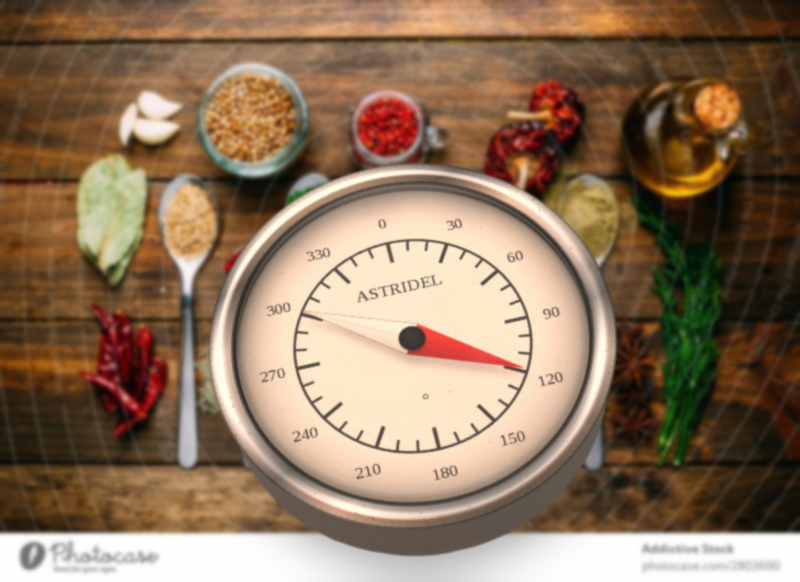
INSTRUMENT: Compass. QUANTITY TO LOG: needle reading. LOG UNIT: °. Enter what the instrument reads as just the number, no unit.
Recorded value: 120
